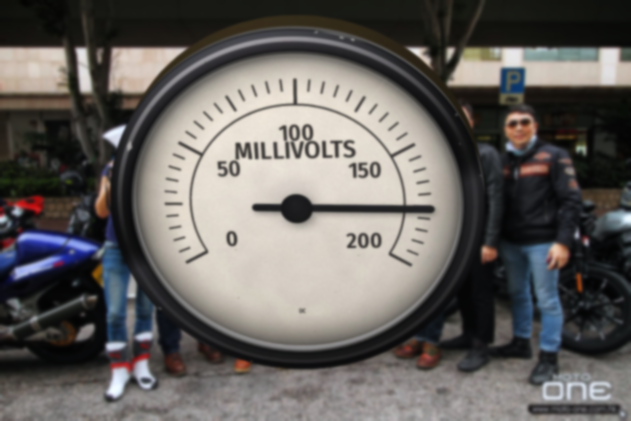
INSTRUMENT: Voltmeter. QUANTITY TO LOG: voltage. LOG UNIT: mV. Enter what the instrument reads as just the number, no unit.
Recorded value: 175
